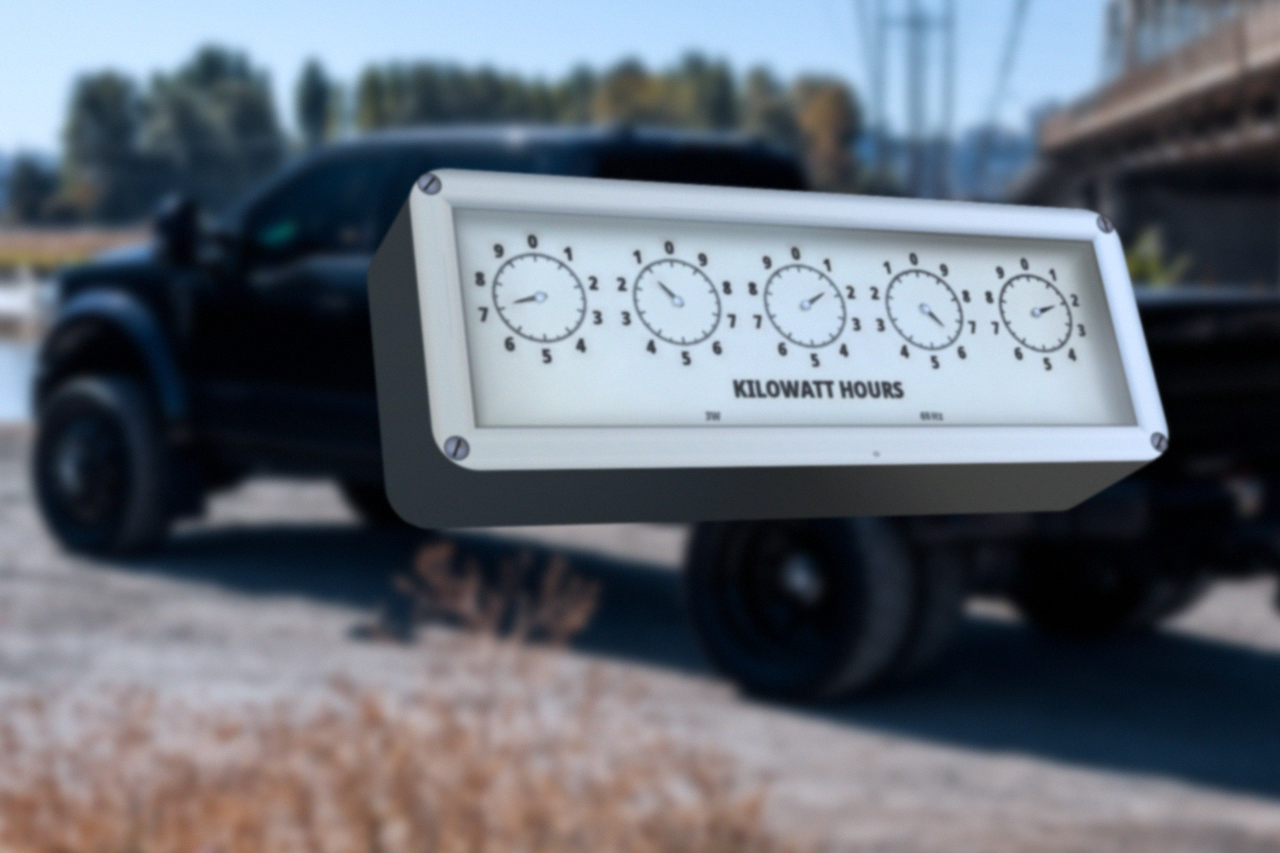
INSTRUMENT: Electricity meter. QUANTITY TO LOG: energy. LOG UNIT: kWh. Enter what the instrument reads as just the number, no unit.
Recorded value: 71162
